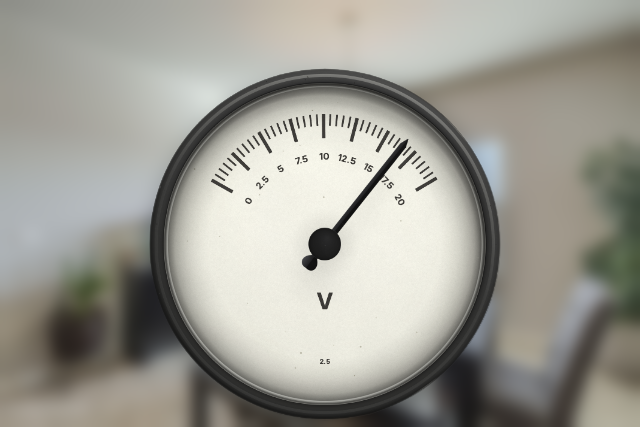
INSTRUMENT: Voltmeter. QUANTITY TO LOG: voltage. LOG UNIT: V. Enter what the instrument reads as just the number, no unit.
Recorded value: 16.5
